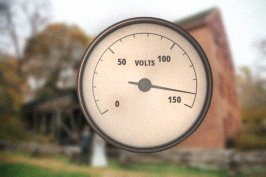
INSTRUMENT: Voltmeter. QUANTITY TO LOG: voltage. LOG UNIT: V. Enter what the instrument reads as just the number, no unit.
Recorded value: 140
